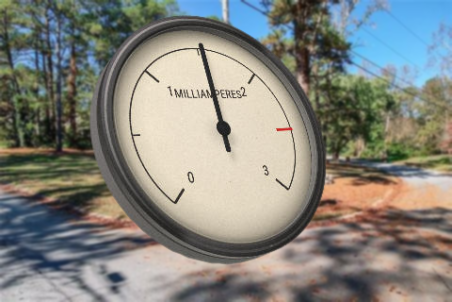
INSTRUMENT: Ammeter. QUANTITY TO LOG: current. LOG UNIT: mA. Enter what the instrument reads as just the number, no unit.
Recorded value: 1.5
